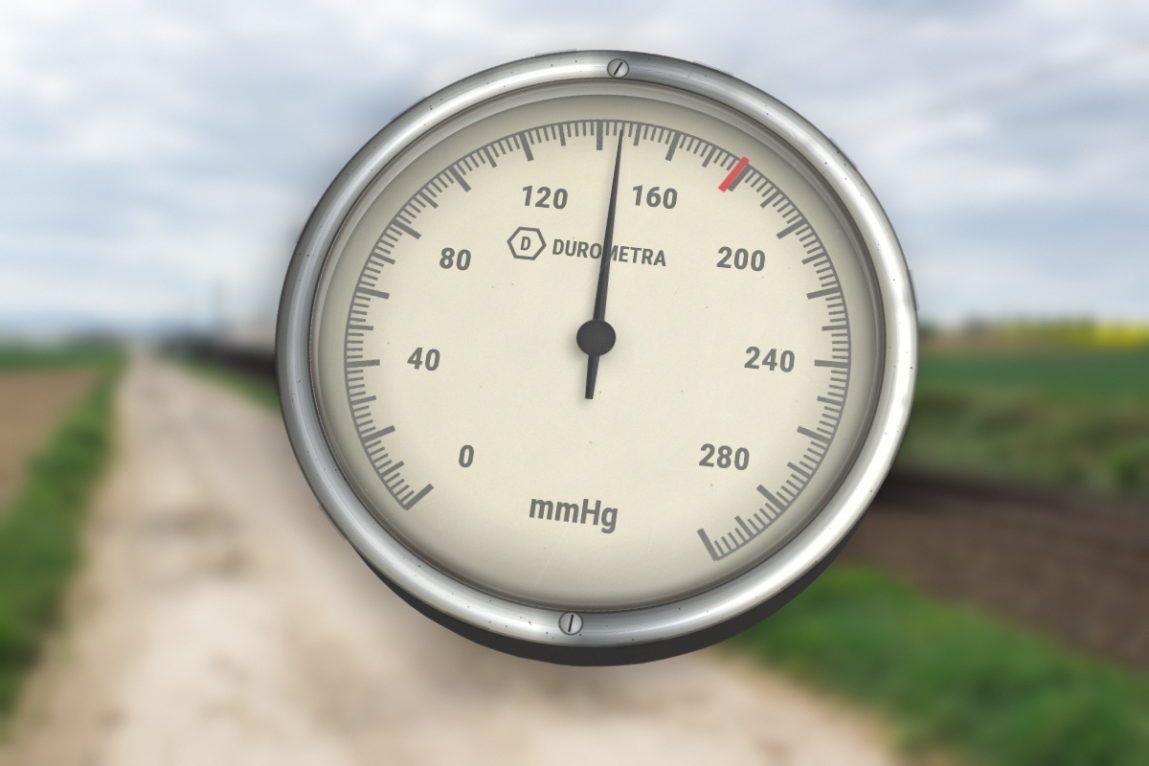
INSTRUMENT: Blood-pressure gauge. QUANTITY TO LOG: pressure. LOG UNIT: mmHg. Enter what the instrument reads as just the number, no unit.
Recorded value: 146
